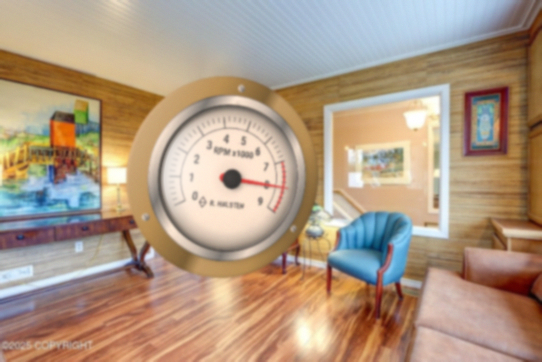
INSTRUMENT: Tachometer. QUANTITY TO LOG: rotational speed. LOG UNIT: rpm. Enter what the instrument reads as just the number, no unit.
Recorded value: 8000
